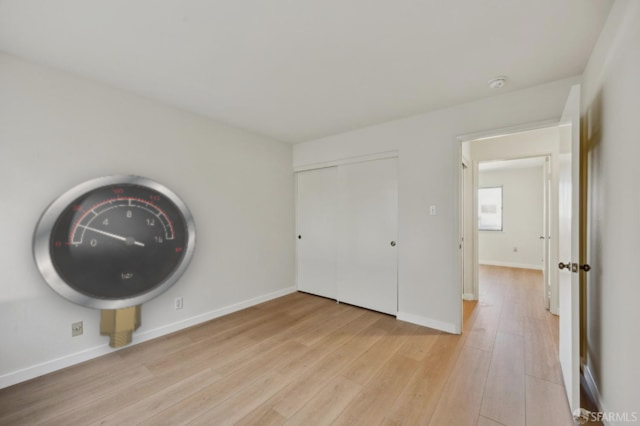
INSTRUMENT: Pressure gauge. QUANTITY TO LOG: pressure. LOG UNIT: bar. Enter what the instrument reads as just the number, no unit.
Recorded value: 2
